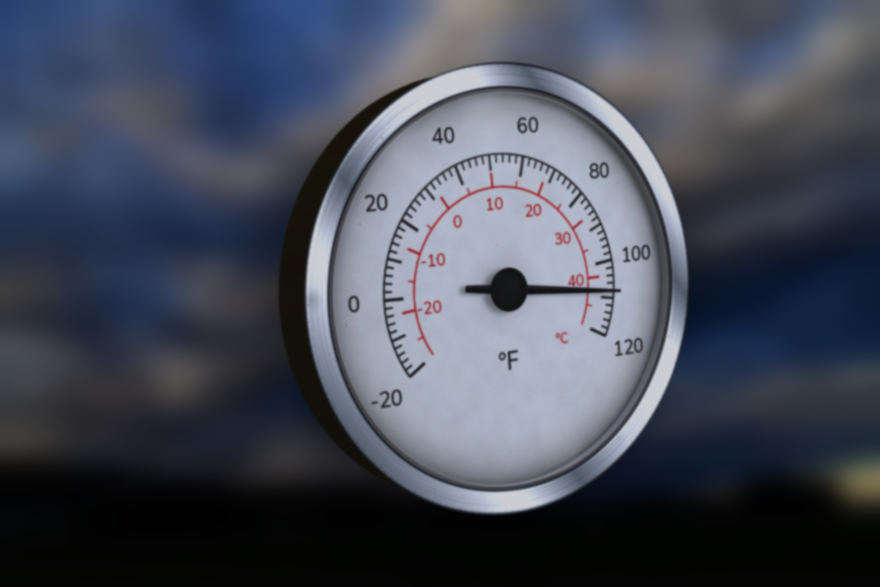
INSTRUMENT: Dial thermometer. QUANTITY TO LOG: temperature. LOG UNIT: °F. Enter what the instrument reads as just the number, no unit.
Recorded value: 108
